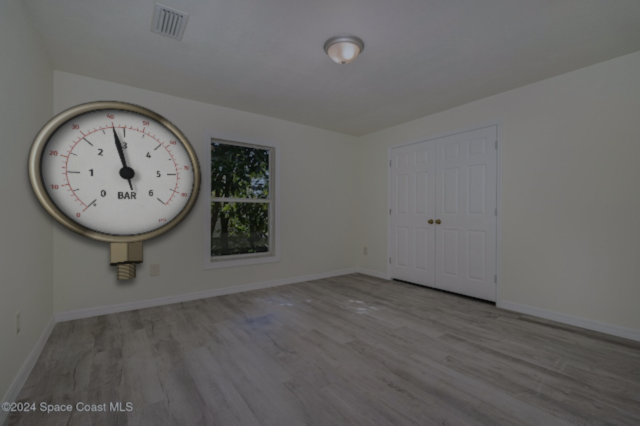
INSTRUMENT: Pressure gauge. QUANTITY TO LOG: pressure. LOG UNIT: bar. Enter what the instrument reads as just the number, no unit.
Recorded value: 2.75
